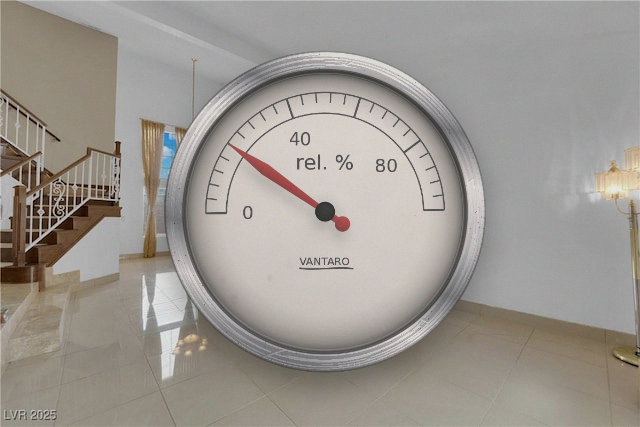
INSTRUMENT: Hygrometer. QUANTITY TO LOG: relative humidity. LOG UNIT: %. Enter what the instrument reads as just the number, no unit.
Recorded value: 20
